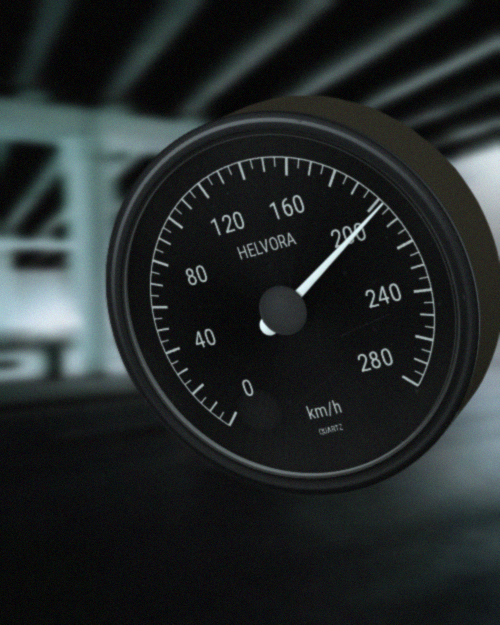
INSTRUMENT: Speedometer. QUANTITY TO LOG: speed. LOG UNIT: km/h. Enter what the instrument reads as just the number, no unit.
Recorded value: 202.5
